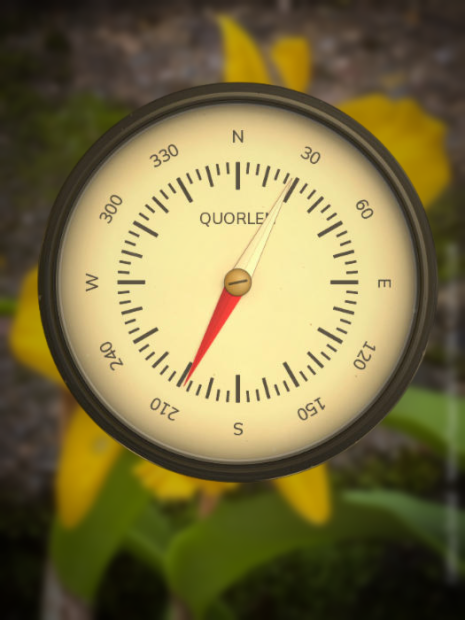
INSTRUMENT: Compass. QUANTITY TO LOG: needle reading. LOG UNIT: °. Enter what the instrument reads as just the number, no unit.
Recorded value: 207.5
